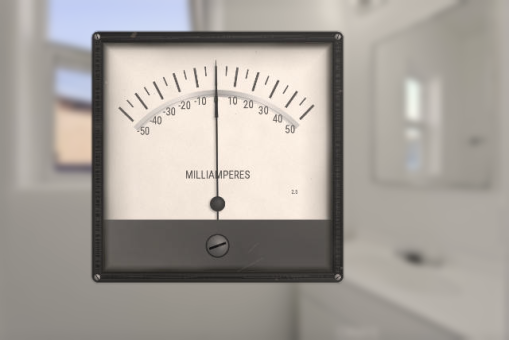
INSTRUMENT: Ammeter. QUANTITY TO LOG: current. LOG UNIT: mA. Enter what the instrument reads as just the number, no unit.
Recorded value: 0
